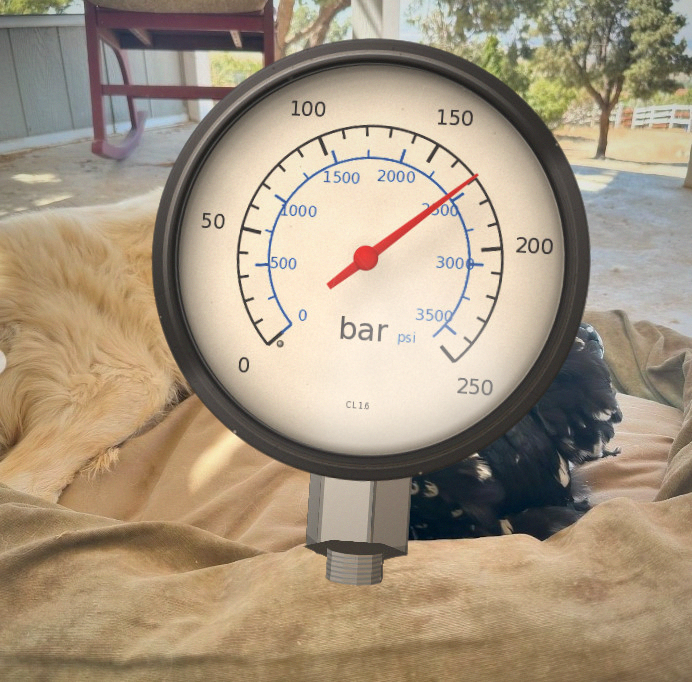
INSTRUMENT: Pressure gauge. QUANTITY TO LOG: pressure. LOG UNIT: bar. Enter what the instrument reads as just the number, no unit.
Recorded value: 170
